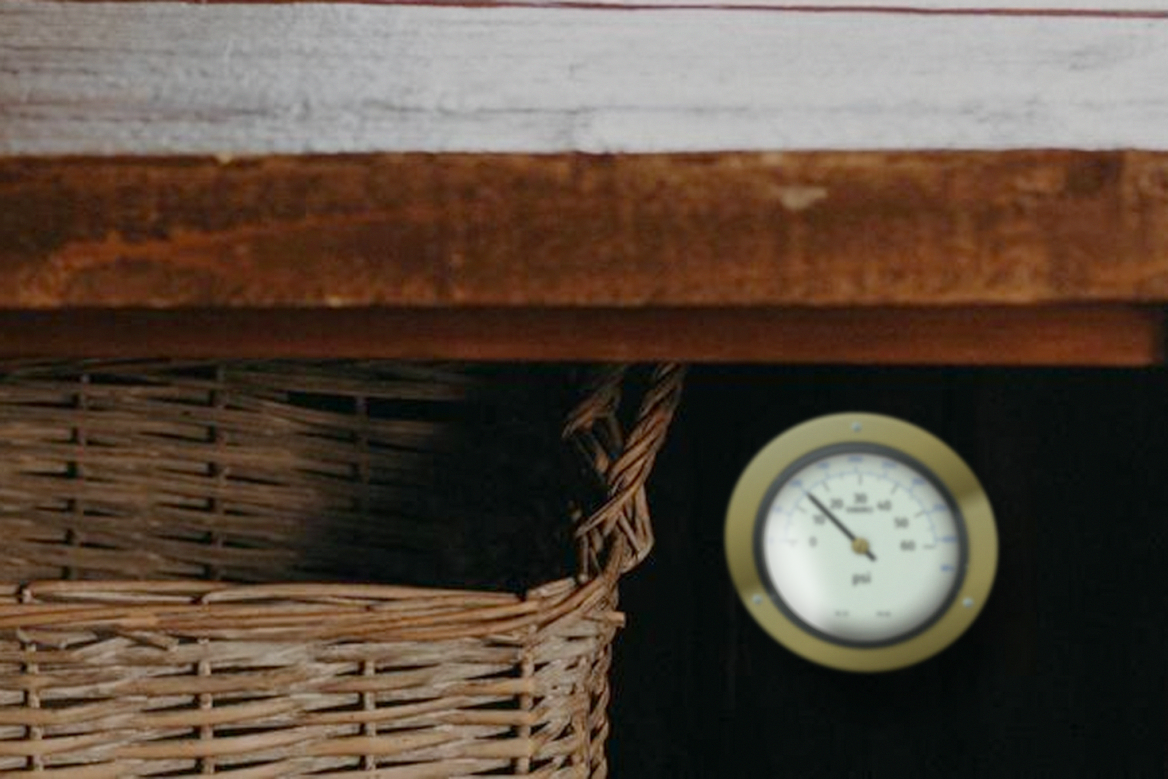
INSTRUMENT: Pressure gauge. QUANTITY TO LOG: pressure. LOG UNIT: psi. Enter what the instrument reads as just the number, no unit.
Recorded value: 15
